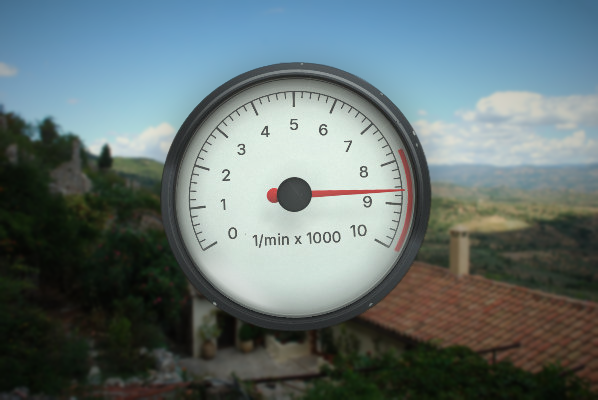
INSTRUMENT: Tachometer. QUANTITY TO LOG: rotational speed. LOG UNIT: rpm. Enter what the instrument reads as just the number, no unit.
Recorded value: 8700
